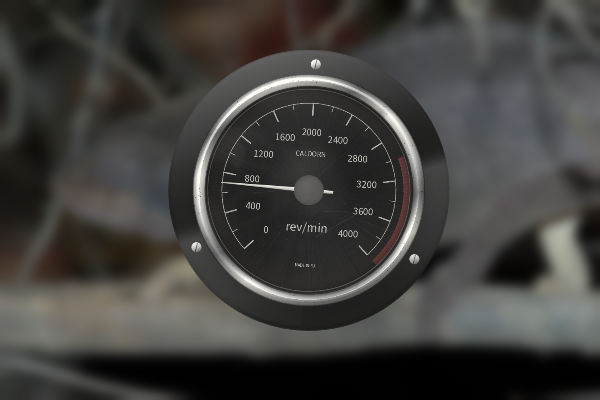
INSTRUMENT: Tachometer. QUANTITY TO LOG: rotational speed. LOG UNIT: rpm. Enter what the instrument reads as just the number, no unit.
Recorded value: 700
